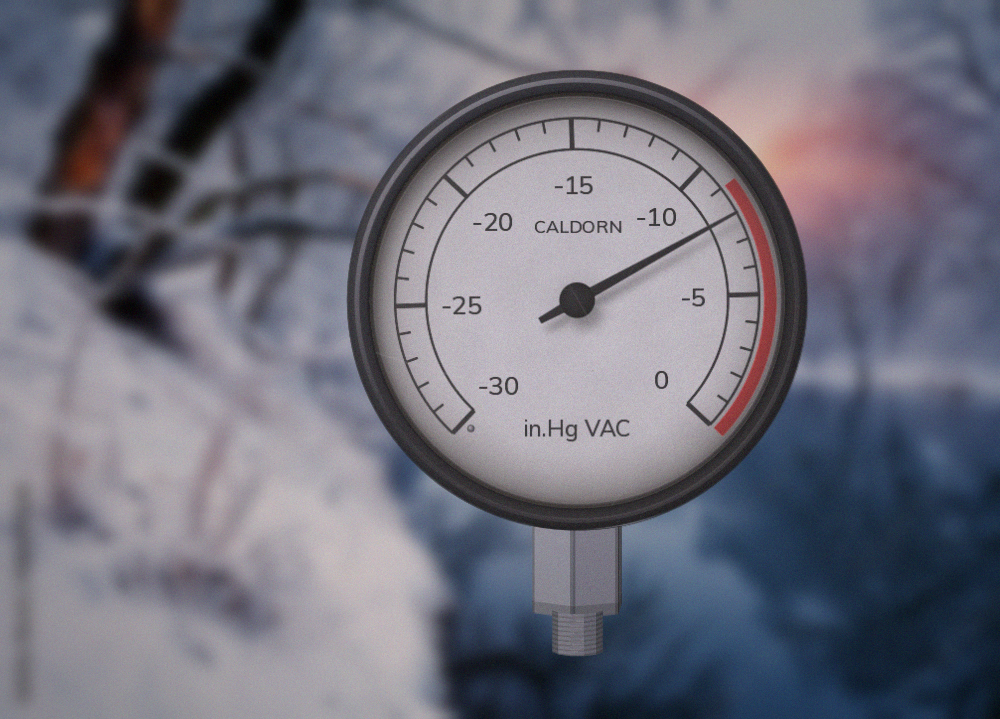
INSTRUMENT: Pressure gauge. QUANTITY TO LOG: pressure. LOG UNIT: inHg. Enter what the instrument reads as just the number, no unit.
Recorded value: -8
